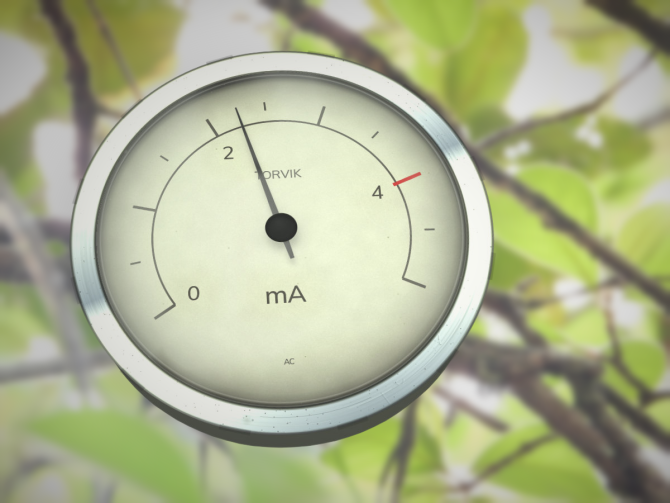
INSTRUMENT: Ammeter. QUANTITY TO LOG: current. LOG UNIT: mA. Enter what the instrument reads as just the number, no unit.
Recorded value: 2.25
